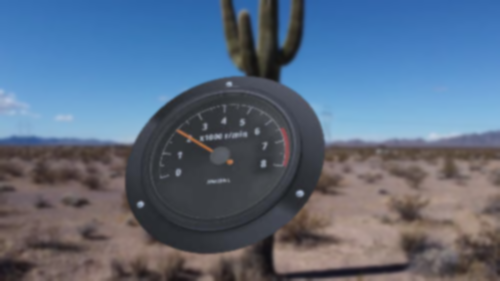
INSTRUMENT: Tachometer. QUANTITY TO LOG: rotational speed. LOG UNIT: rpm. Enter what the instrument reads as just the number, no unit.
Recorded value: 2000
